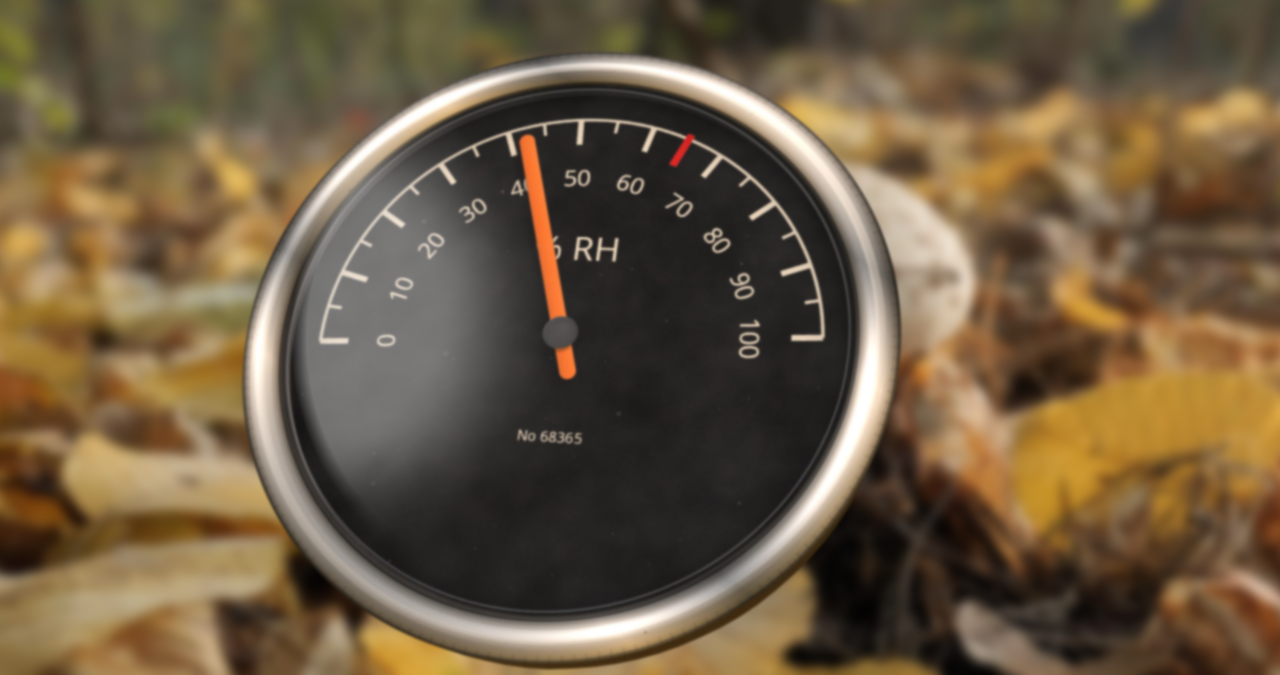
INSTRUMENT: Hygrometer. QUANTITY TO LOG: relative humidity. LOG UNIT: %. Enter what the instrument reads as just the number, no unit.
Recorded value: 42.5
